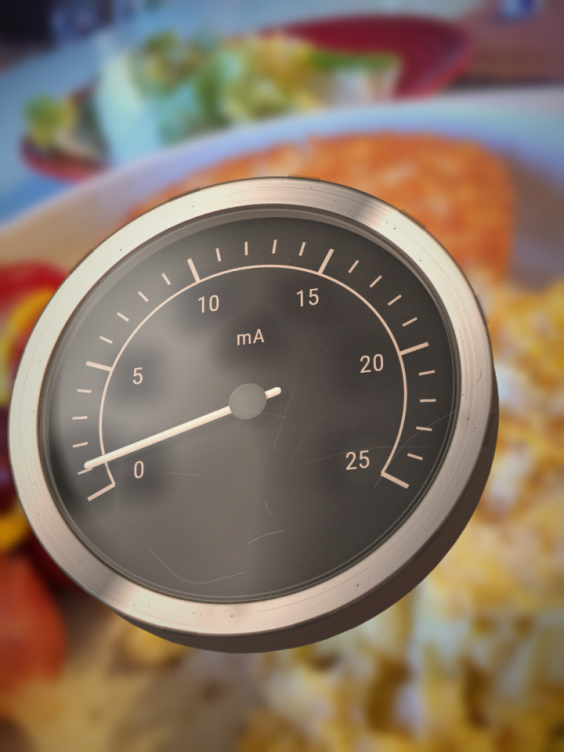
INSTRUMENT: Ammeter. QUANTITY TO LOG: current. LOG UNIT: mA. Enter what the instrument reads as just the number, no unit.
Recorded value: 1
